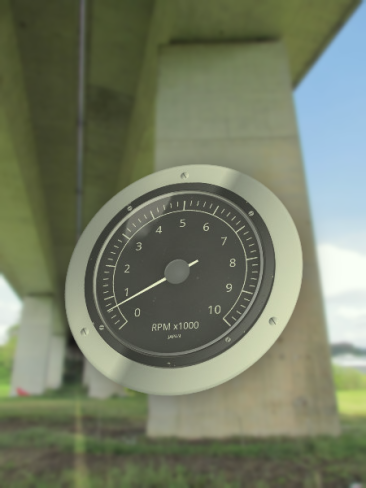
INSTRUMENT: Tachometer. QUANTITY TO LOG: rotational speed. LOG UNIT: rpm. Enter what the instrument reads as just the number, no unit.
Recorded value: 600
